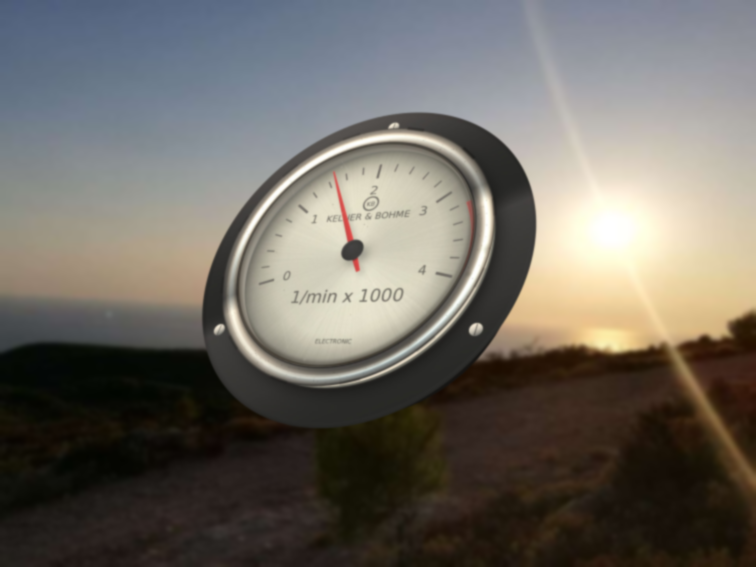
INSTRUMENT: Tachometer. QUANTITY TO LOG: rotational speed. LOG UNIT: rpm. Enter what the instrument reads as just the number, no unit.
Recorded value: 1500
